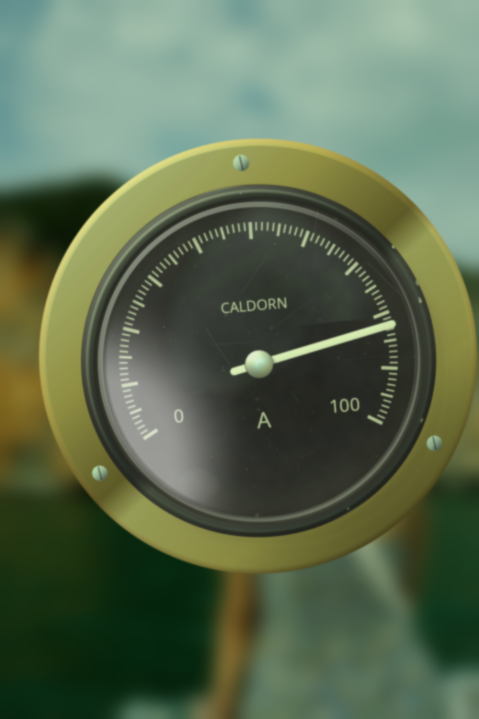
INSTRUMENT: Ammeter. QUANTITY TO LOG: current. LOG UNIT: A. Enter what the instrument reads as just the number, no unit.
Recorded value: 82
